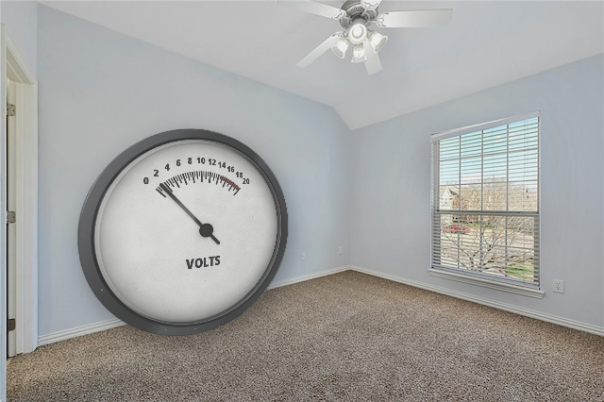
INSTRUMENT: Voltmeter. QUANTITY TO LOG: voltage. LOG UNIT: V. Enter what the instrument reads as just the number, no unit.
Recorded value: 1
